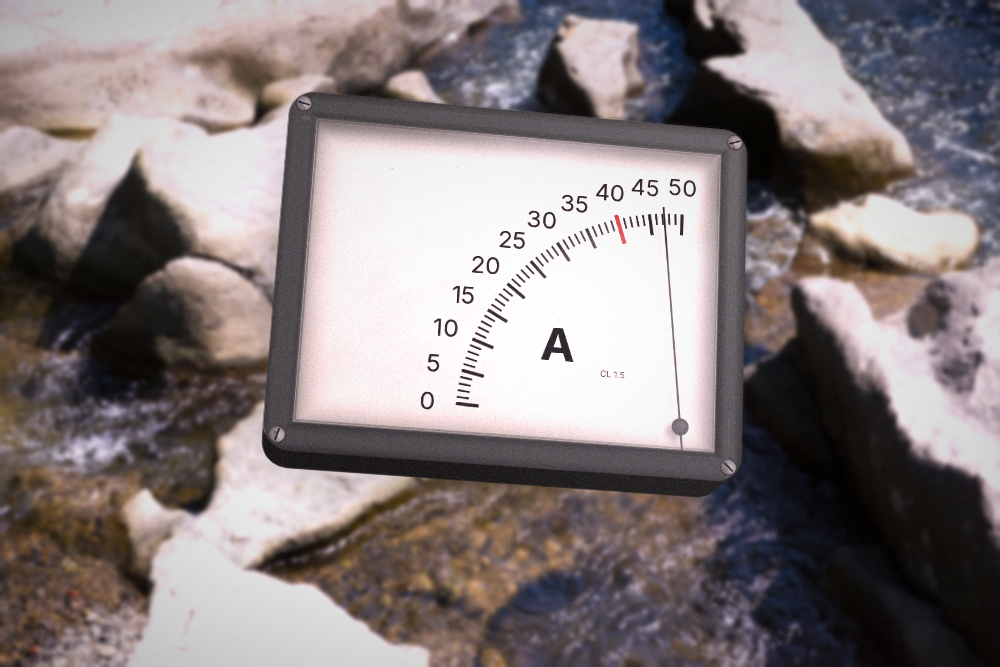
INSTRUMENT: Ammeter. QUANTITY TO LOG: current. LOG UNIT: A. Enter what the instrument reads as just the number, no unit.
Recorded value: 47
